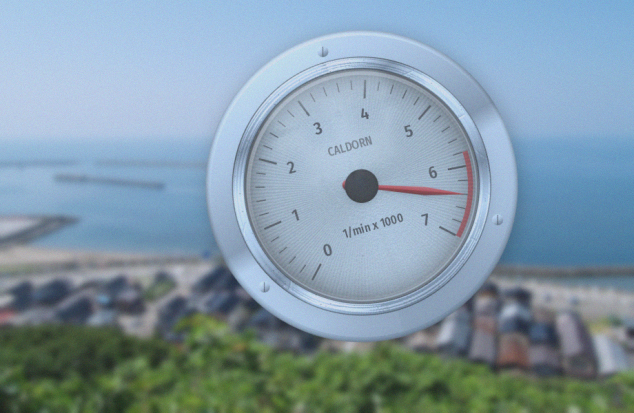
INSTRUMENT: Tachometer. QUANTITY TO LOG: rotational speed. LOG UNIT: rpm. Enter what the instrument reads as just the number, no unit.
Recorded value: 6400
